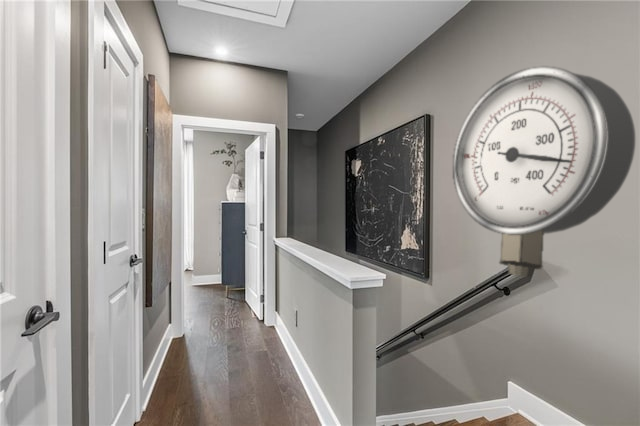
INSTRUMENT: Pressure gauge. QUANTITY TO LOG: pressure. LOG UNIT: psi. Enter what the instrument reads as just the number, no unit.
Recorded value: 350
